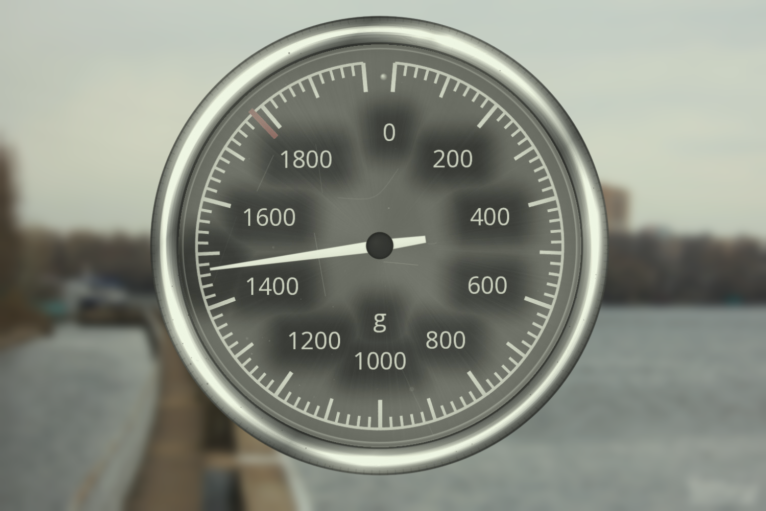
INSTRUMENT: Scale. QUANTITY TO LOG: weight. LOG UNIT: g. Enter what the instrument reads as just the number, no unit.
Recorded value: 1470
